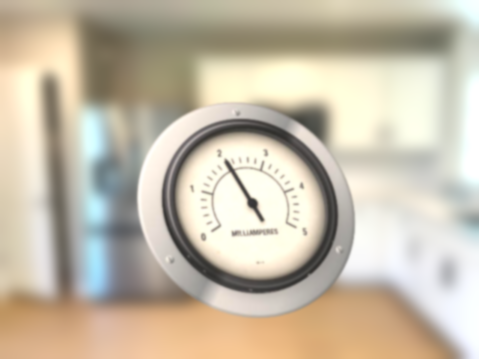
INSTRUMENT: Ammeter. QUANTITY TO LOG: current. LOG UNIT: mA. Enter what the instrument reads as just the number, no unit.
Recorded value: 2
